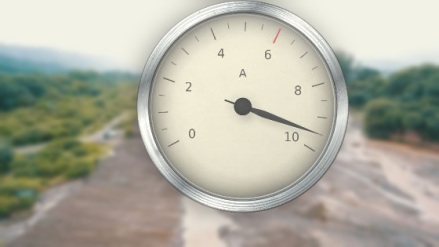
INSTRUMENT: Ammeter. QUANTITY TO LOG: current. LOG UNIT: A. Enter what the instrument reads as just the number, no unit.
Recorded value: 9.5
